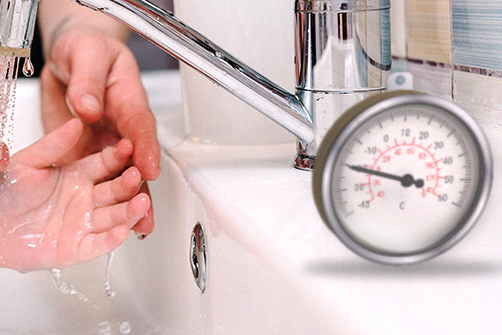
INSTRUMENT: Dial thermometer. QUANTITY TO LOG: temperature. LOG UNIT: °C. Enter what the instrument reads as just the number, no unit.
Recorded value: -20
